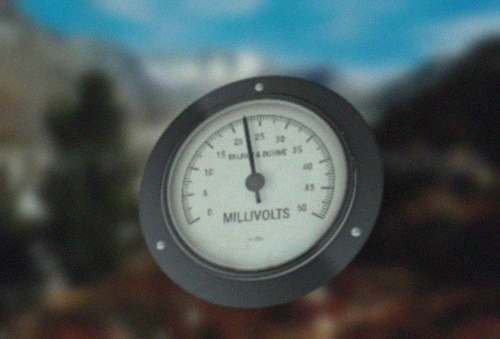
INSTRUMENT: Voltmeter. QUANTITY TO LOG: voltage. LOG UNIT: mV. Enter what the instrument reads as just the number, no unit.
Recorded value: 22.5
